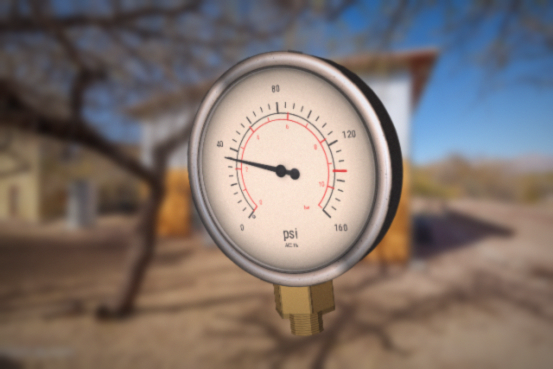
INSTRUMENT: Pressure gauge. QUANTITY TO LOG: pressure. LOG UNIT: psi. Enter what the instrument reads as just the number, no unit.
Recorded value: 35
